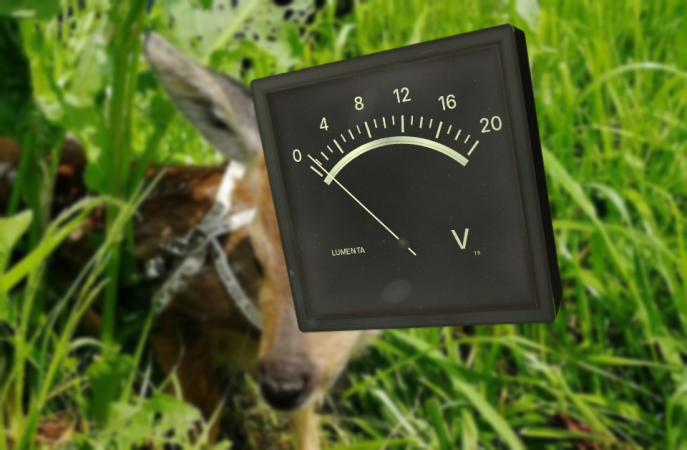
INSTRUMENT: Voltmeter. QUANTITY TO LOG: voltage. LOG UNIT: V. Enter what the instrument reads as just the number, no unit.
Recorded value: 1
